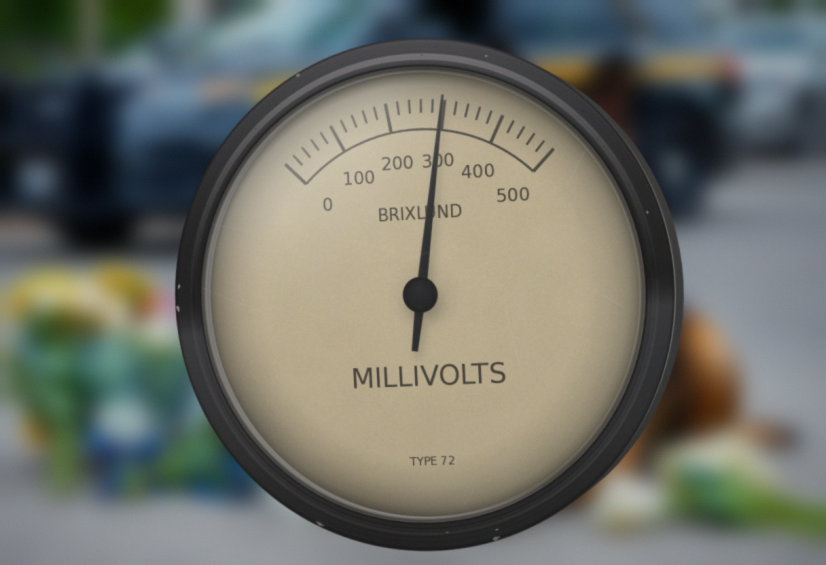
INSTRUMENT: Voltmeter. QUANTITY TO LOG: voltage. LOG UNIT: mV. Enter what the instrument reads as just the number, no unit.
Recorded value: 300
